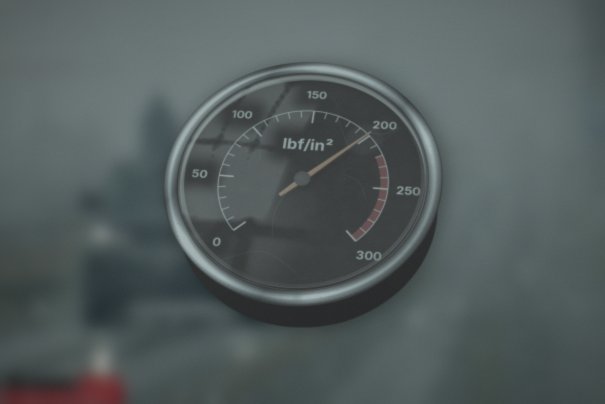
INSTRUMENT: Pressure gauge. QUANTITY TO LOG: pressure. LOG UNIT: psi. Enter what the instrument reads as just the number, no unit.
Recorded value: 200
